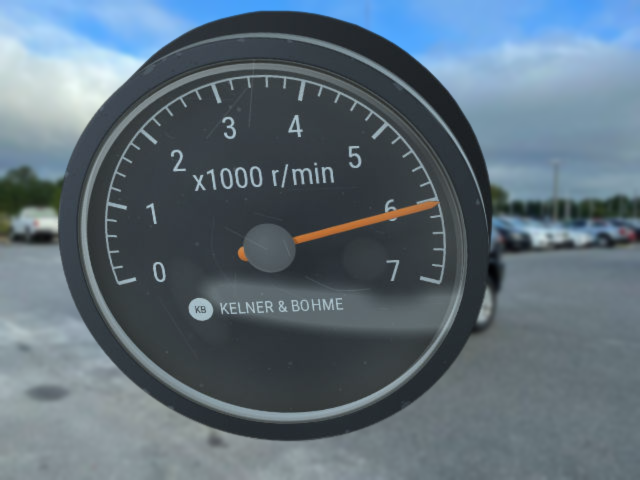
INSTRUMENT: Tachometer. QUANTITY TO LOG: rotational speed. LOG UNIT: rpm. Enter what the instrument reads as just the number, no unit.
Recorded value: 6000
